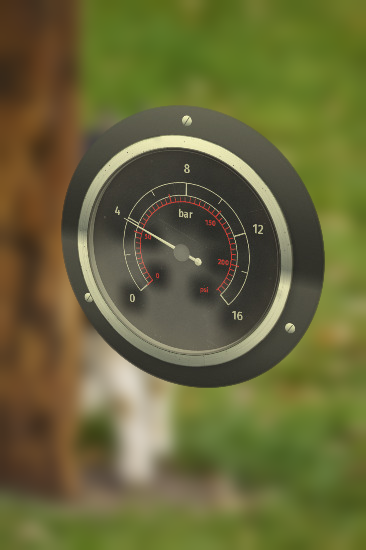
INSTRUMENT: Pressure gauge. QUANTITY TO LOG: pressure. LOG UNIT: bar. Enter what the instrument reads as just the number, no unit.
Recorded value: 4
